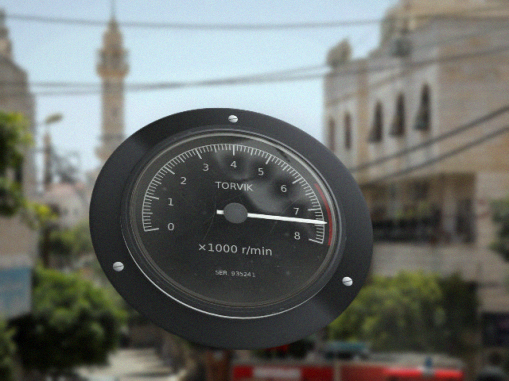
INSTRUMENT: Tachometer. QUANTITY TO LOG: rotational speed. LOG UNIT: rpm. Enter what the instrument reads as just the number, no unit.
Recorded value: 7500
